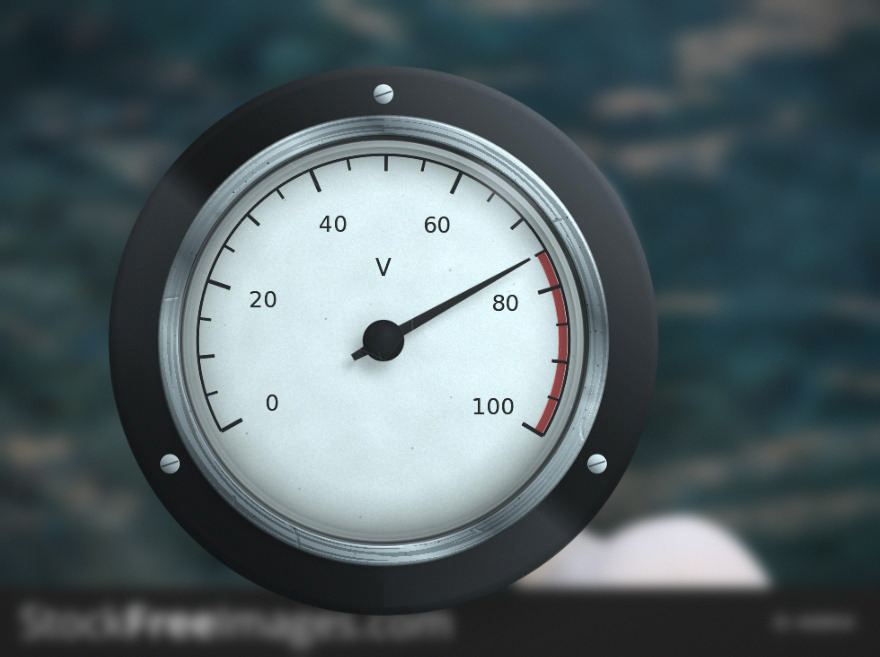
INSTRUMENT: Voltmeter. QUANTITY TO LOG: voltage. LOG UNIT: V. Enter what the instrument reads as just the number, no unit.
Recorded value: 75
